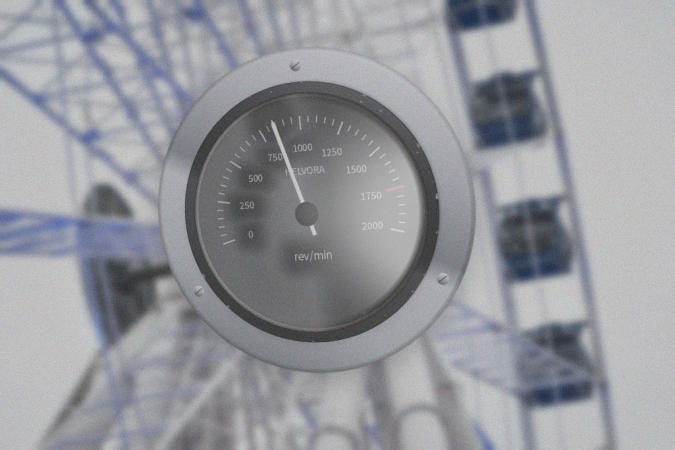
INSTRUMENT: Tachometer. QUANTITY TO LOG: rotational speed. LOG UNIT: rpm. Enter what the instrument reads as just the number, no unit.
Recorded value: 850
